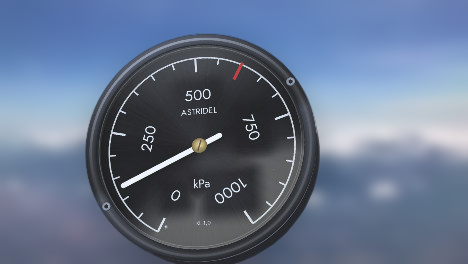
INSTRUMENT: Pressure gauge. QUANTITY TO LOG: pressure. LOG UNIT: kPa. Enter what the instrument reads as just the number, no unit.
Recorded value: 125
